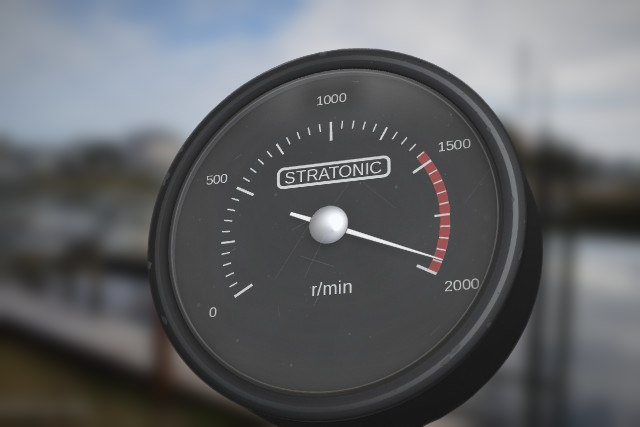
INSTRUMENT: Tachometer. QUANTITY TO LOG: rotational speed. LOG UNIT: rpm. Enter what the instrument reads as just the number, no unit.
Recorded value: 1950
